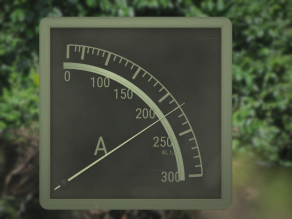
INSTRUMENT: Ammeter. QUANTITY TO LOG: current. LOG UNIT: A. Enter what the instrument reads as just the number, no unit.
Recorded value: 220
